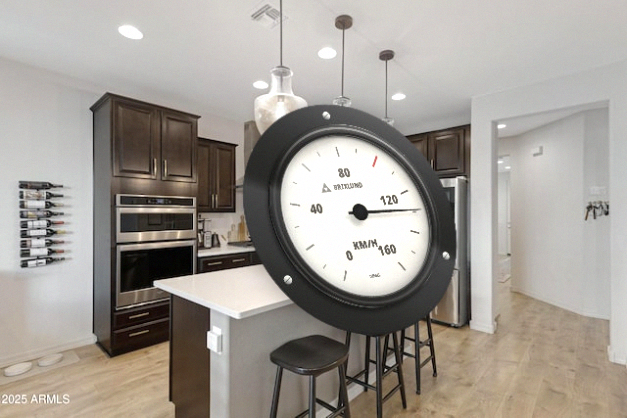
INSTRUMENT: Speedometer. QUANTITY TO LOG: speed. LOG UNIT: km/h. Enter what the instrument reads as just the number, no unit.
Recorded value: 130
